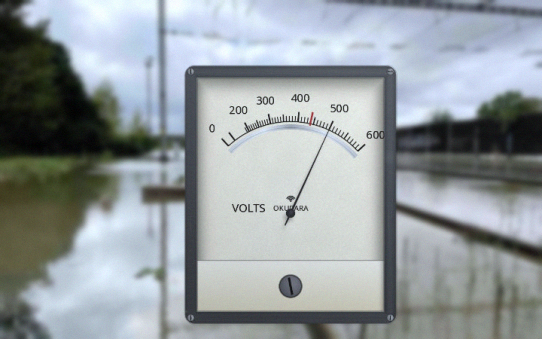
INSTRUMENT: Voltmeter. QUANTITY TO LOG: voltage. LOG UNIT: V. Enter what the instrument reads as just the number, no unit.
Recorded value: 500
